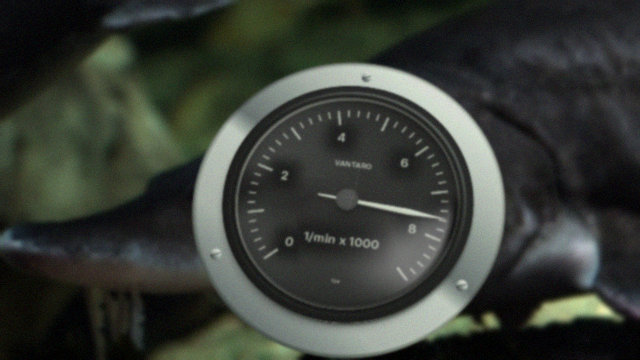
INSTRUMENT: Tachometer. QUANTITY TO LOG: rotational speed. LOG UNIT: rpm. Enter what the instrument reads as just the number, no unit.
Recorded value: 7600
